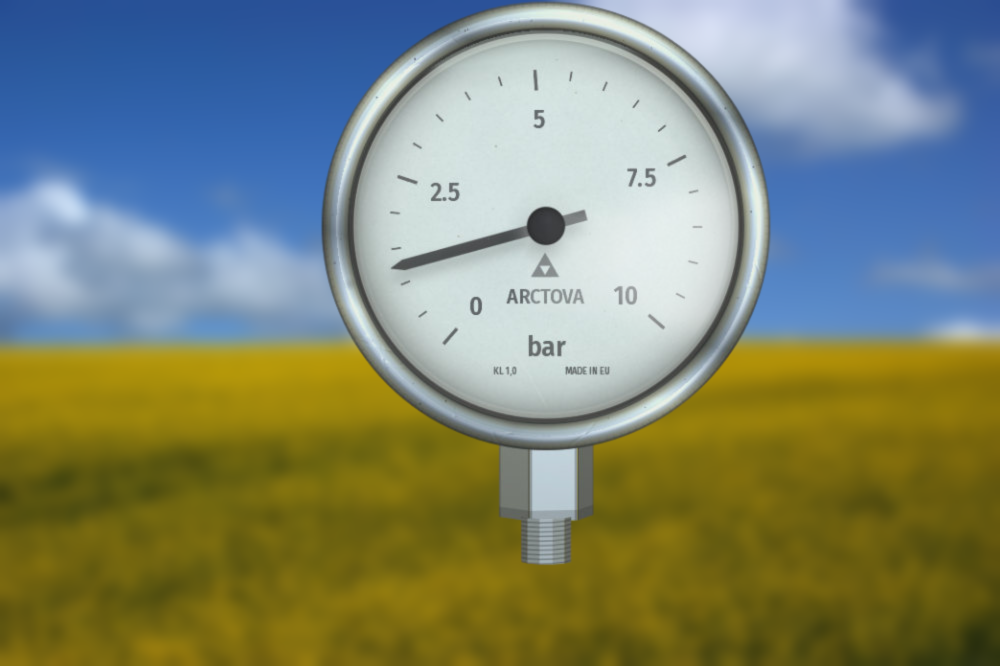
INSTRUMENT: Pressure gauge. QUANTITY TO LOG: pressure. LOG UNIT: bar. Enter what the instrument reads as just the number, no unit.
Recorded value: 1.25
